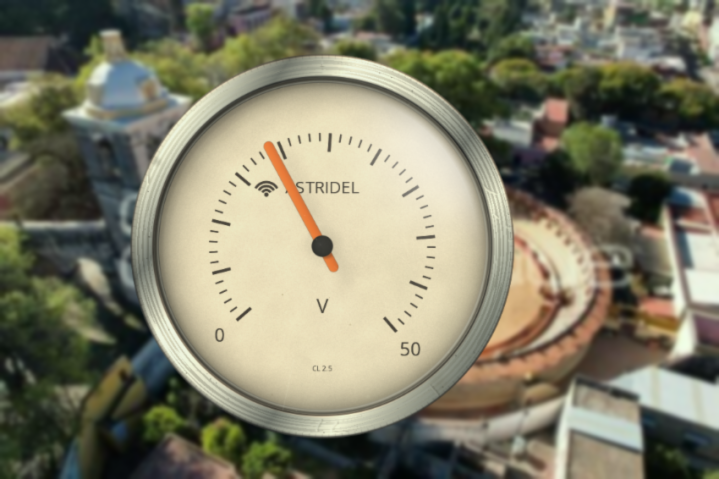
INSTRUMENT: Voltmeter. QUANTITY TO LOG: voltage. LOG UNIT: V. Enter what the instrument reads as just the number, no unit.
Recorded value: 19
